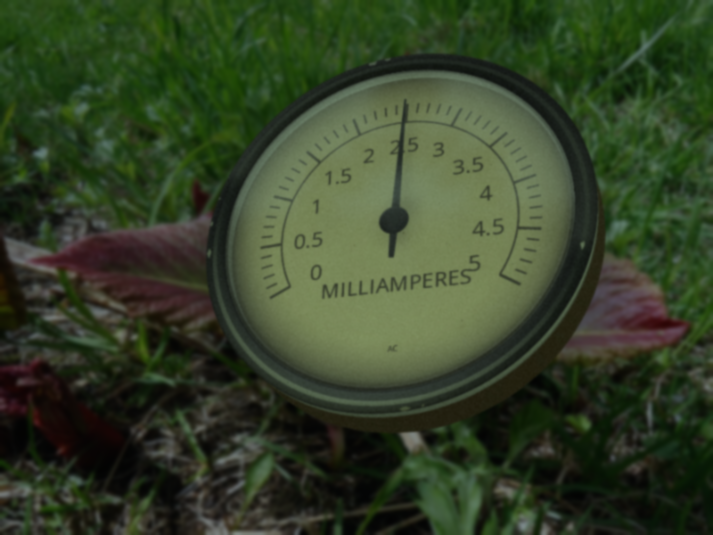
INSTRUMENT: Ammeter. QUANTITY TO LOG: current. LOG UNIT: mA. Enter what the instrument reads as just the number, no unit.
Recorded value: 2.5
